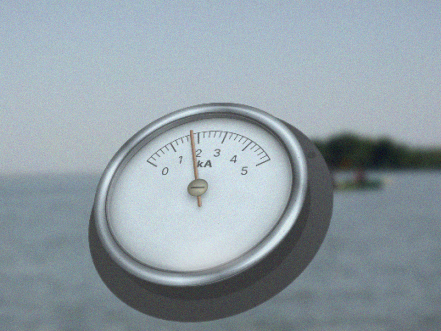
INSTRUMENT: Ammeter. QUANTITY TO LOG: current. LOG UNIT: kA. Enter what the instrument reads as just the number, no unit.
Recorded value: 1.8
